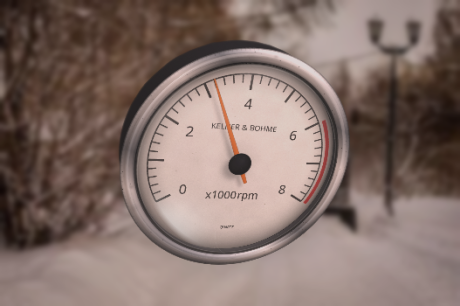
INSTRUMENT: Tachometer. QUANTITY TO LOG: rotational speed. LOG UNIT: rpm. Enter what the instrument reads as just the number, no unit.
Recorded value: 3200
